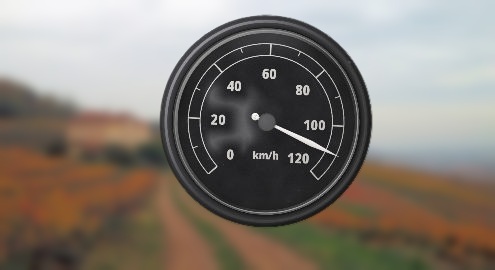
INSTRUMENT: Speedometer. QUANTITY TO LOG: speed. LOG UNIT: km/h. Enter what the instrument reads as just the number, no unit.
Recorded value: 110
